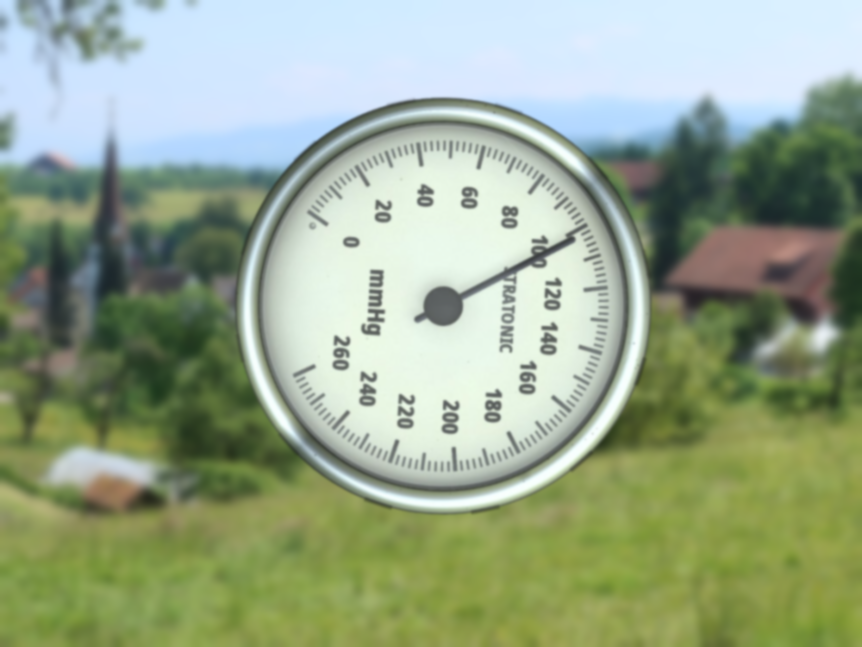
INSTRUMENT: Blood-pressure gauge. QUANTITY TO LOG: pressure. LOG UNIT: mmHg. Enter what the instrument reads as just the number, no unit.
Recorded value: 102
